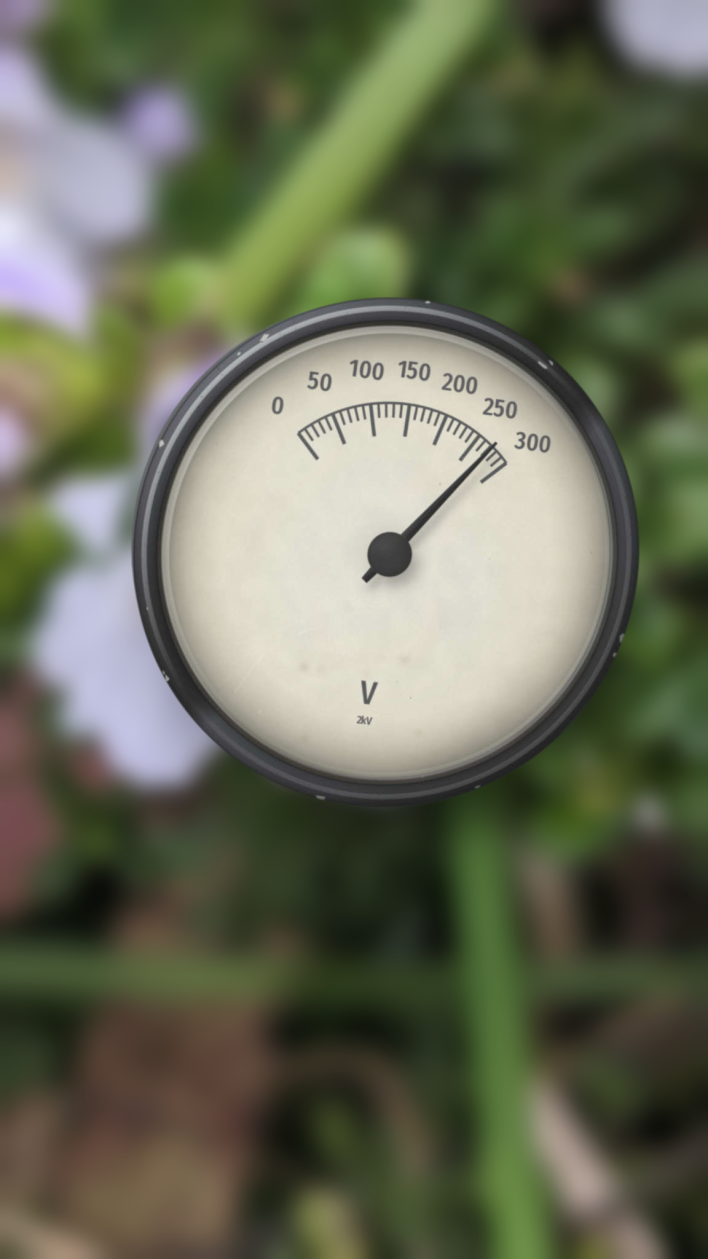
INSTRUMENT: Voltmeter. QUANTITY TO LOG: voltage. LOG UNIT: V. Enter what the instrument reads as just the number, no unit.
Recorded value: 270
